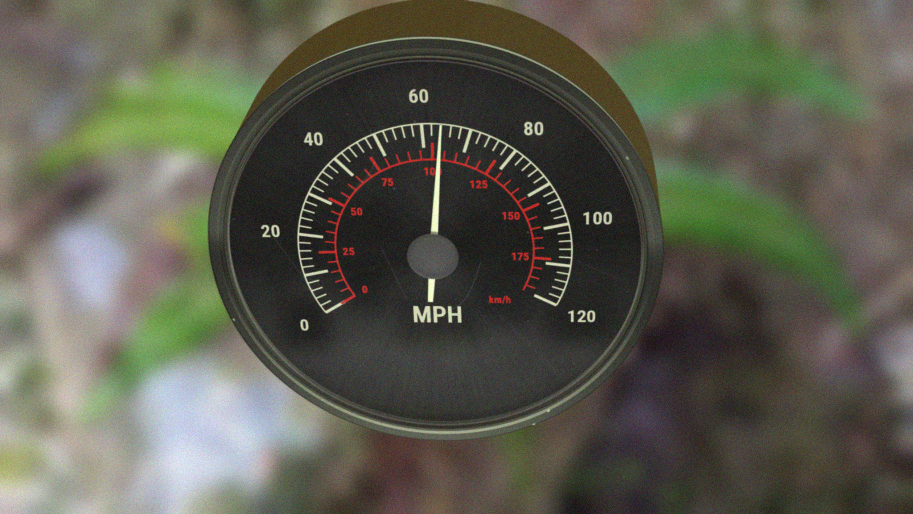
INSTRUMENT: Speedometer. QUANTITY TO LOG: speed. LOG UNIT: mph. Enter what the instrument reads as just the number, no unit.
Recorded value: 64
